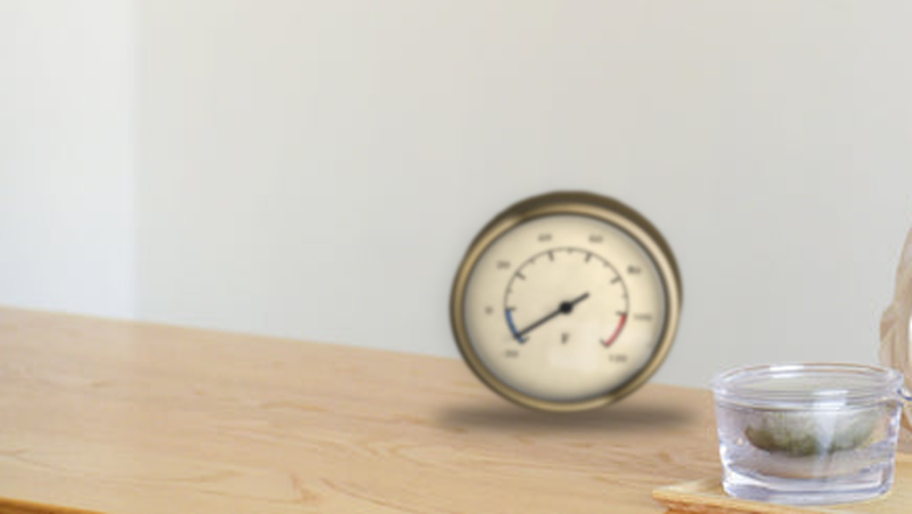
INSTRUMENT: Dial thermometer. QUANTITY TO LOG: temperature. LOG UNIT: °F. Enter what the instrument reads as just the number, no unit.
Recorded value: -15
